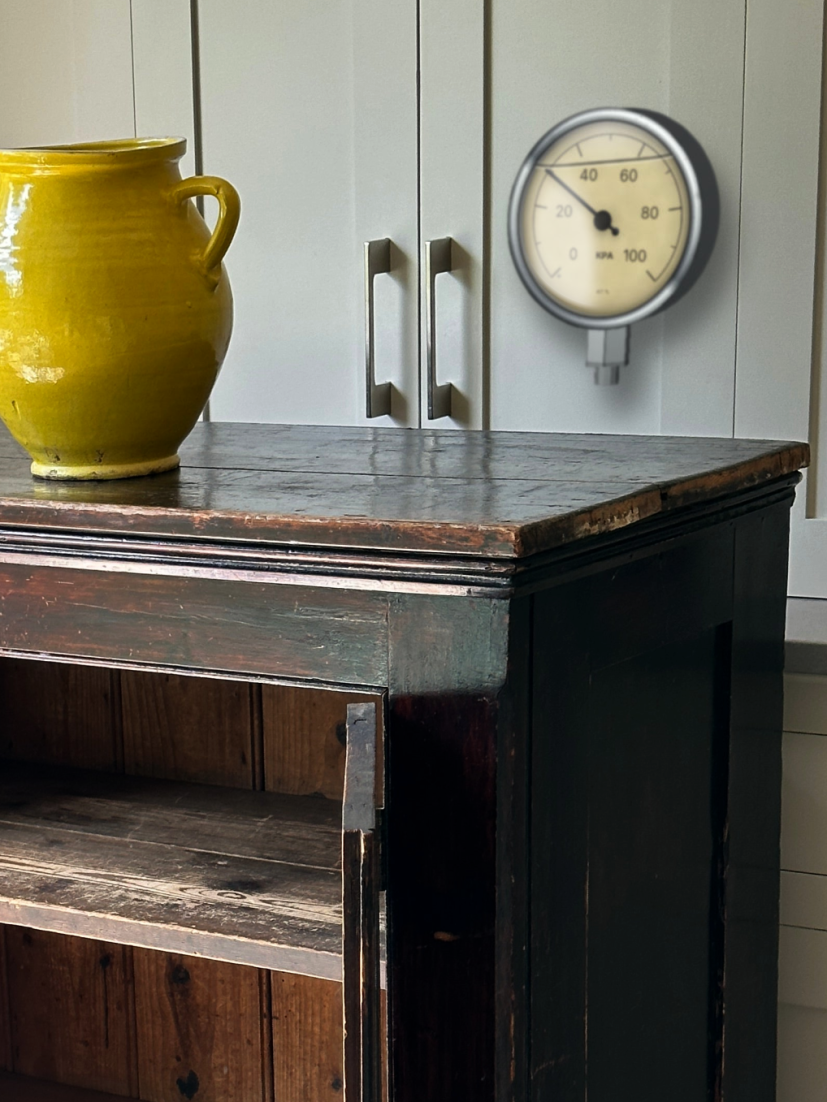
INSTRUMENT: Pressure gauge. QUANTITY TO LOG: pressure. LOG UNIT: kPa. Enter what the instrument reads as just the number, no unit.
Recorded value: 30
